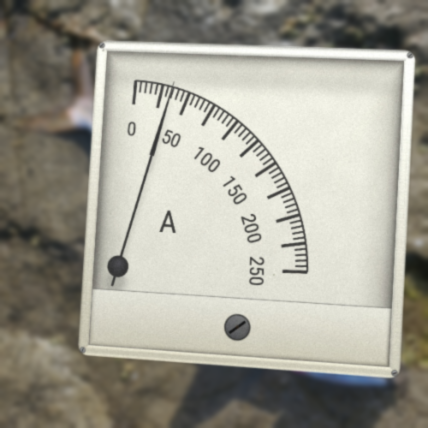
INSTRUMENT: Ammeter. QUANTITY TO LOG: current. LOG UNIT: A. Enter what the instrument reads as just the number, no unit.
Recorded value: 35
